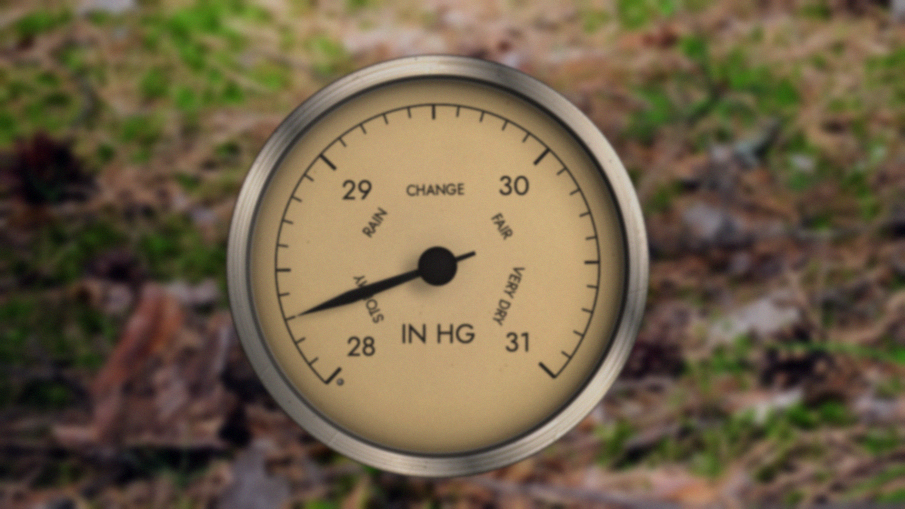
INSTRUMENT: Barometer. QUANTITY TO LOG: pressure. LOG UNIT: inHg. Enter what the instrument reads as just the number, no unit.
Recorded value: 28.3
